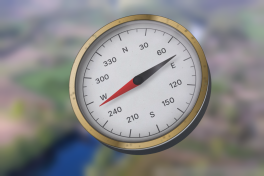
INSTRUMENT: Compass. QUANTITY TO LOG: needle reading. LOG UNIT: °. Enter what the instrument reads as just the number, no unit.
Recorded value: 260
